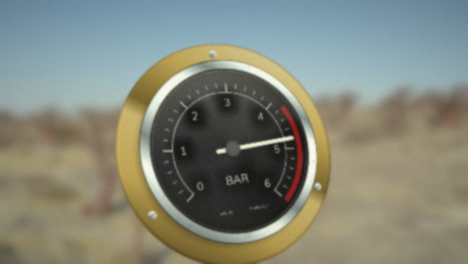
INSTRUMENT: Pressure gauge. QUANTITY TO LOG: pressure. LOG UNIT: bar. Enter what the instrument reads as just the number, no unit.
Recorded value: 4.8
